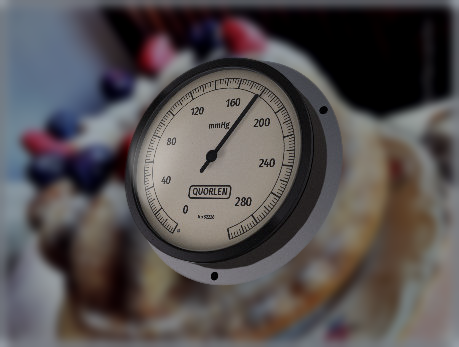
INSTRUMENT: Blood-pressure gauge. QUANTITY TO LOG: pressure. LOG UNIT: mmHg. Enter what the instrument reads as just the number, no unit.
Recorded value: 180
